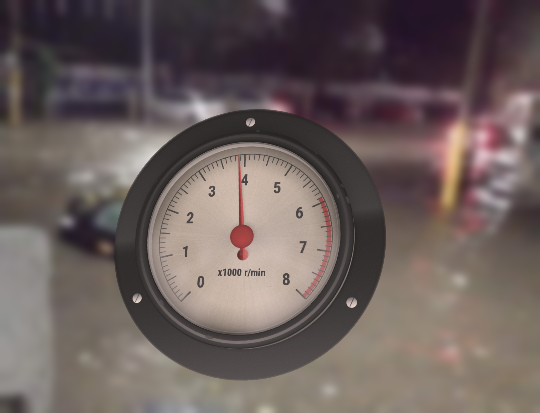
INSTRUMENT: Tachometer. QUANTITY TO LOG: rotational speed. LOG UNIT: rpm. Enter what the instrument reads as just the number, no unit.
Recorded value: 3900
